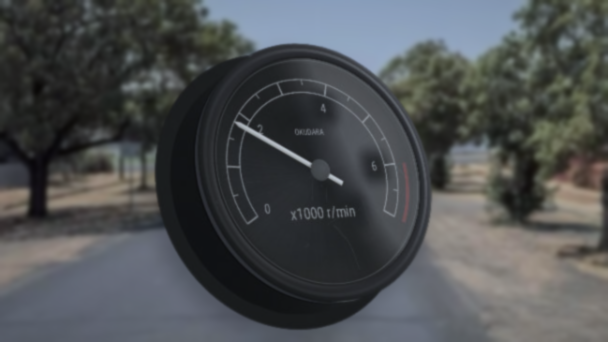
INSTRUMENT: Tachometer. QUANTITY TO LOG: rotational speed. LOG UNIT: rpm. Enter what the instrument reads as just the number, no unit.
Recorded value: 1750
